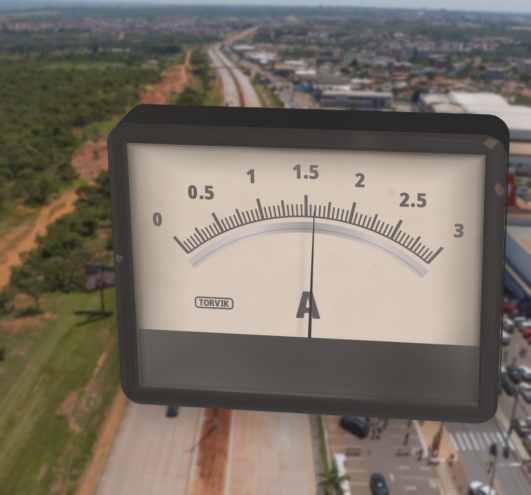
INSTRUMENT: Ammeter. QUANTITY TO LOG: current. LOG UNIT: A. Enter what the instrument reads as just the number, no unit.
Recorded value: 1.6
